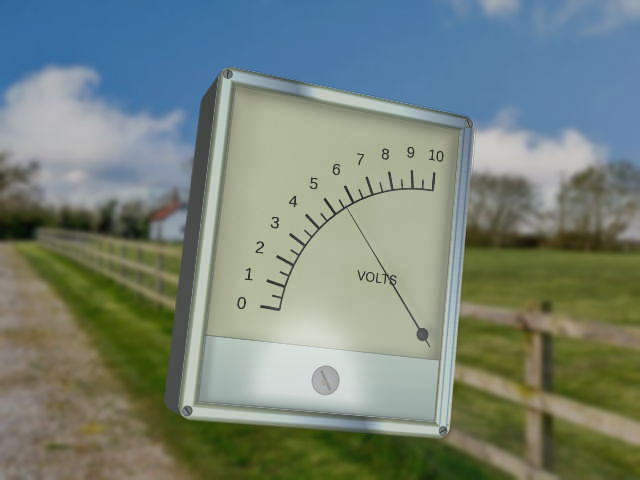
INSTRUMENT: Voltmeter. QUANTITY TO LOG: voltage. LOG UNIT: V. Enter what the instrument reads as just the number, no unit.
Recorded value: 5.5
